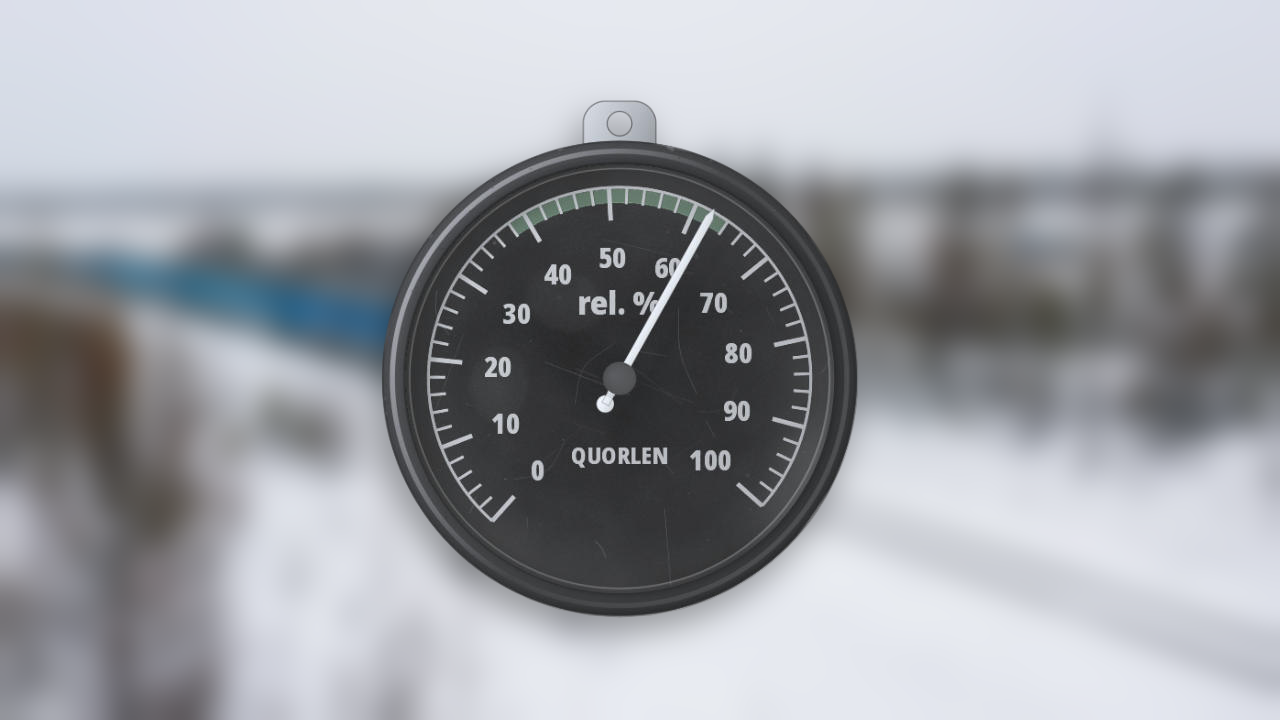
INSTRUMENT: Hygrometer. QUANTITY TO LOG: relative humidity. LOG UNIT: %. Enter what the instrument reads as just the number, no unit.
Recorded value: 62
